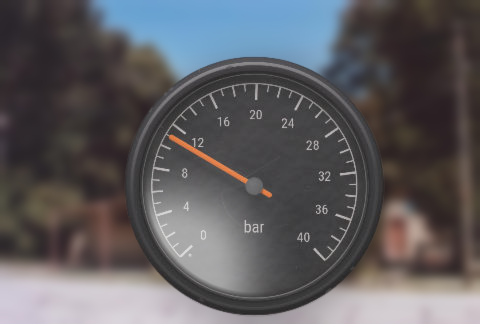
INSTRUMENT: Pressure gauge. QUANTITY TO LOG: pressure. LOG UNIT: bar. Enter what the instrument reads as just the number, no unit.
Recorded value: 11
